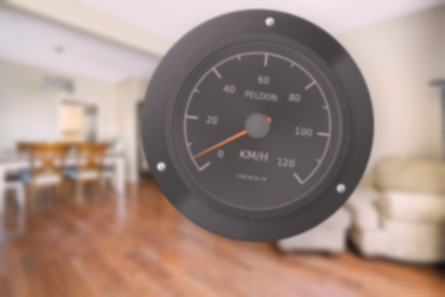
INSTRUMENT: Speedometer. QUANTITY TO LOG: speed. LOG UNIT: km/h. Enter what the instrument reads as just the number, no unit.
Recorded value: 5
